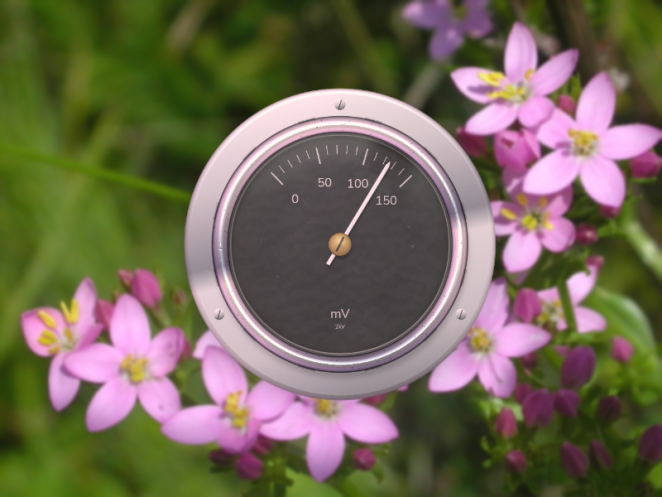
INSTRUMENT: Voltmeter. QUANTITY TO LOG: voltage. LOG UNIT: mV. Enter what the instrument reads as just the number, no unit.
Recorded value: 125
